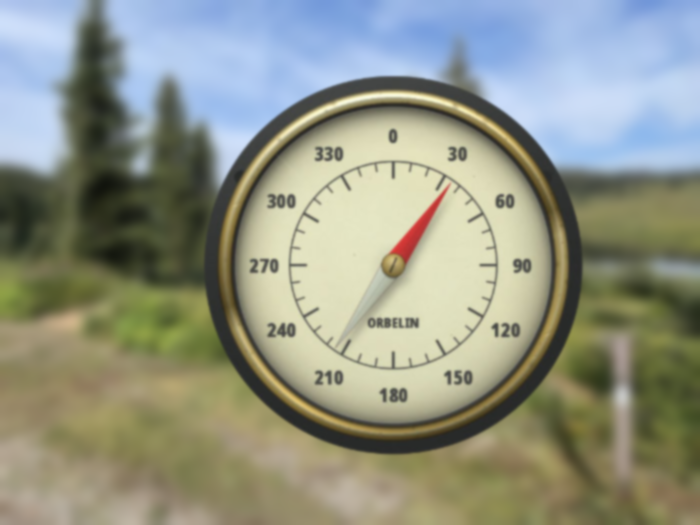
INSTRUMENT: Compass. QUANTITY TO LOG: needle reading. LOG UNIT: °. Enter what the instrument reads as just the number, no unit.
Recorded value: 35
